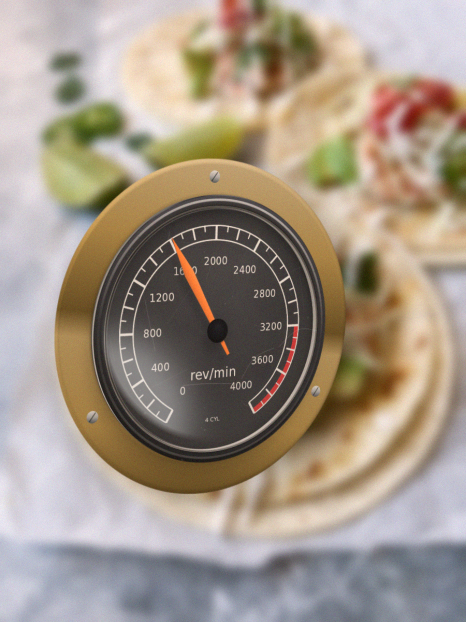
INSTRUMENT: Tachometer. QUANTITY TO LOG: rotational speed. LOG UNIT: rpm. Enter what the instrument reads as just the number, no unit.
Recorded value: 1600
